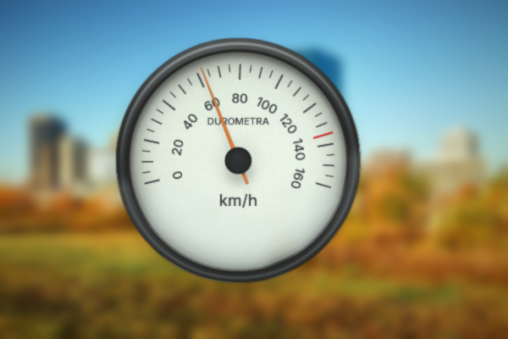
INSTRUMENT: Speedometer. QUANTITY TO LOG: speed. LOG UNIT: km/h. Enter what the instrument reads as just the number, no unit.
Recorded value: 62.5
